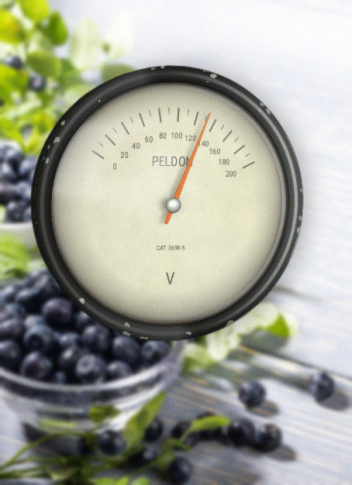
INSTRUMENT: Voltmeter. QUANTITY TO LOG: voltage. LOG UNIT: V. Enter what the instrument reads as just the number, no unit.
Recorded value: 130
